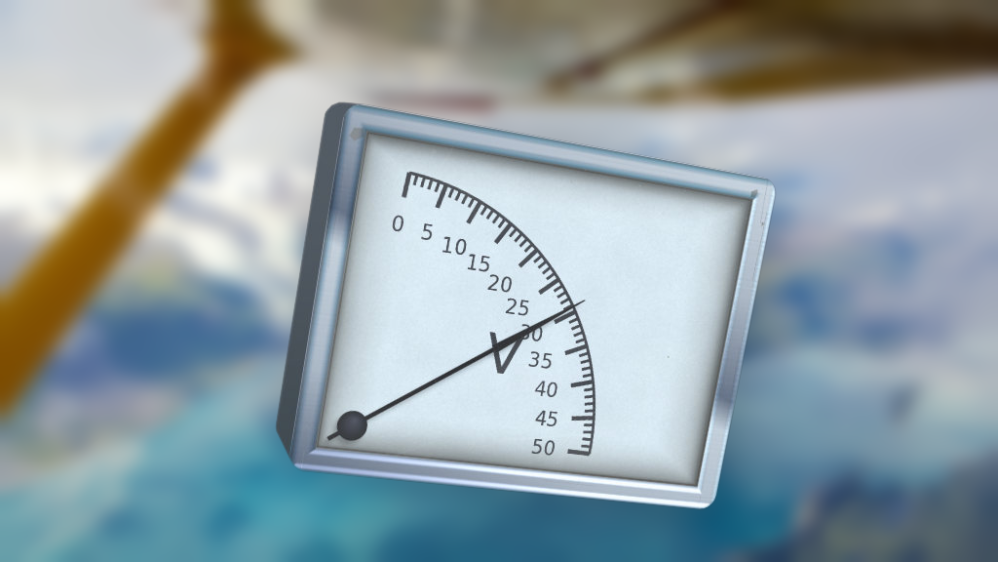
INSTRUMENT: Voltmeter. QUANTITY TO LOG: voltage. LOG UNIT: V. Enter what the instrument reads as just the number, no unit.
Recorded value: 29
